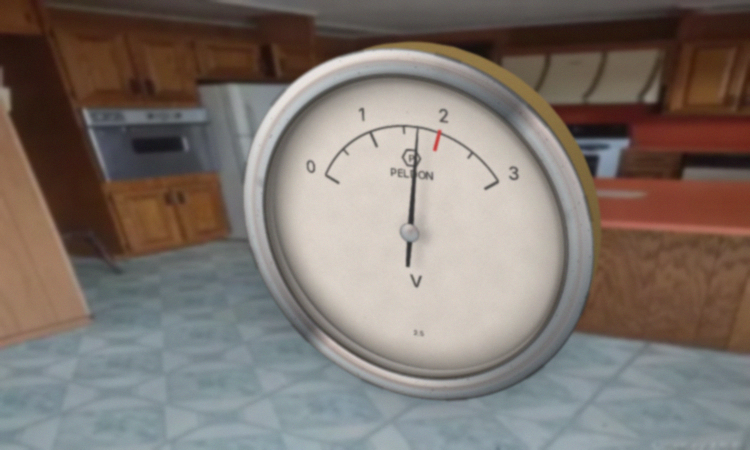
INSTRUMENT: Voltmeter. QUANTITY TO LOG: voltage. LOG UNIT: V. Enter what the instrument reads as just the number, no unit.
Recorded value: 1.75
